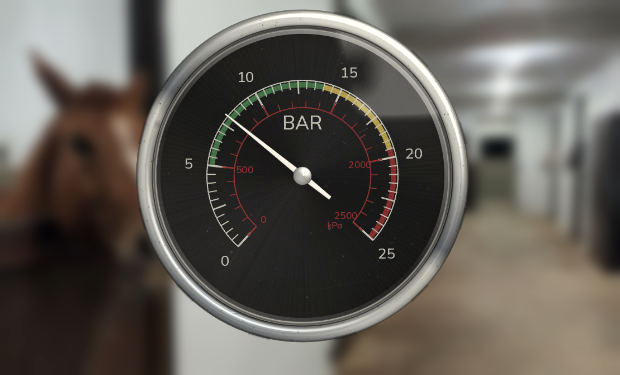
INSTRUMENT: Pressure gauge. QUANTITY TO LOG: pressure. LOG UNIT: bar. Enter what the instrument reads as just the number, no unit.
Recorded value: 8
